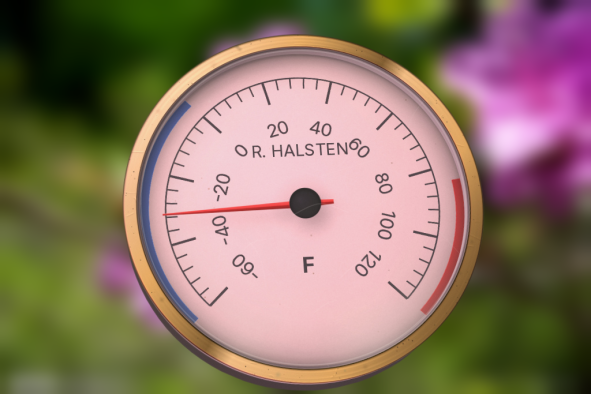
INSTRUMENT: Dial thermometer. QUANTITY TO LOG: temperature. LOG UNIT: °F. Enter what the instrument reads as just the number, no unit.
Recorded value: -32
